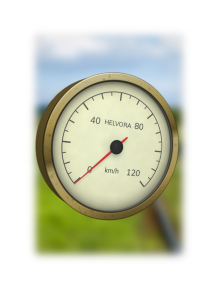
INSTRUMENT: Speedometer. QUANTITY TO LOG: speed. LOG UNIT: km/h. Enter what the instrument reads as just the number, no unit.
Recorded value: 0
